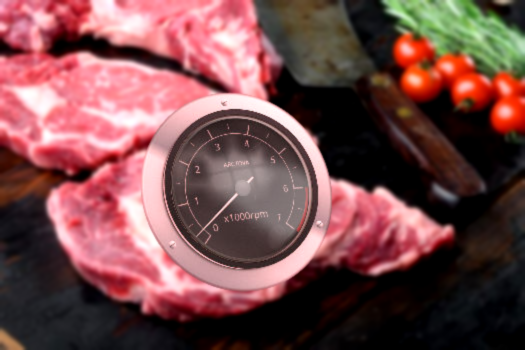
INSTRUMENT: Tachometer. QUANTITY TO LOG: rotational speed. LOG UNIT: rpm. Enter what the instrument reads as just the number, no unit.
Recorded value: 250
